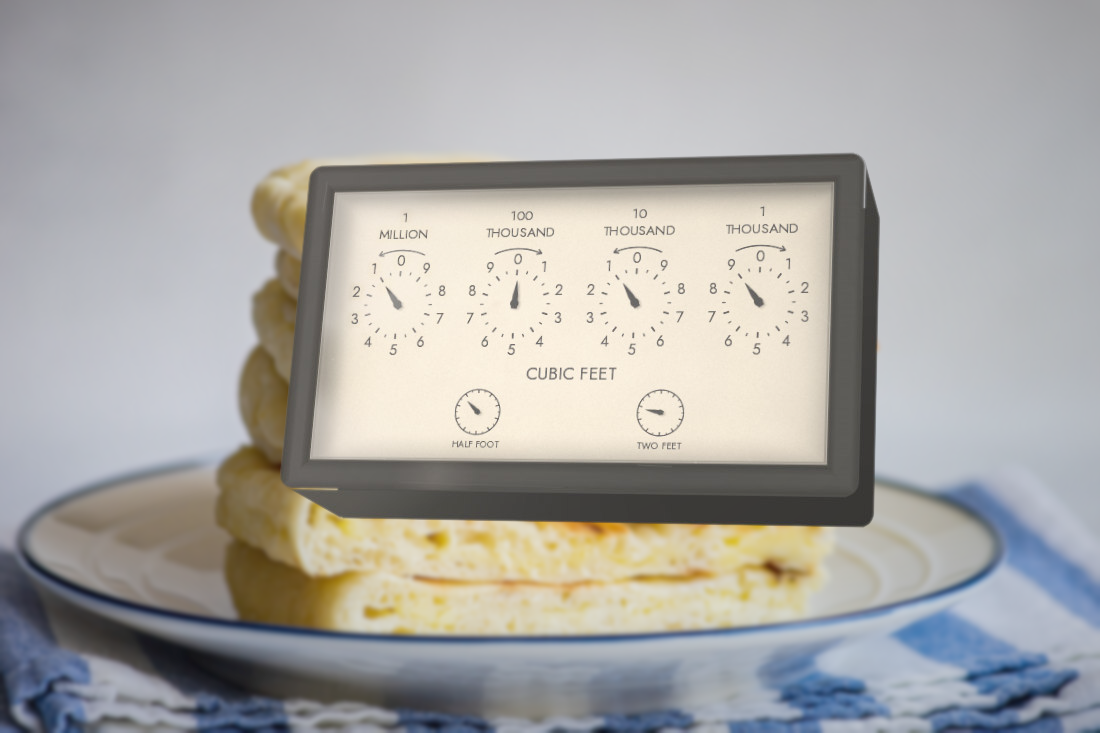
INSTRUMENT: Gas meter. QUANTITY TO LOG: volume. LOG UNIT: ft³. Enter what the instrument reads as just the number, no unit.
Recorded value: 100900
